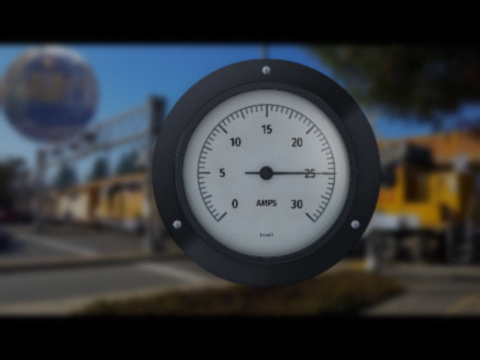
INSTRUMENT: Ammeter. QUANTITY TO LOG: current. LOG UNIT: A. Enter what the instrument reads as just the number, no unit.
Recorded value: 25
